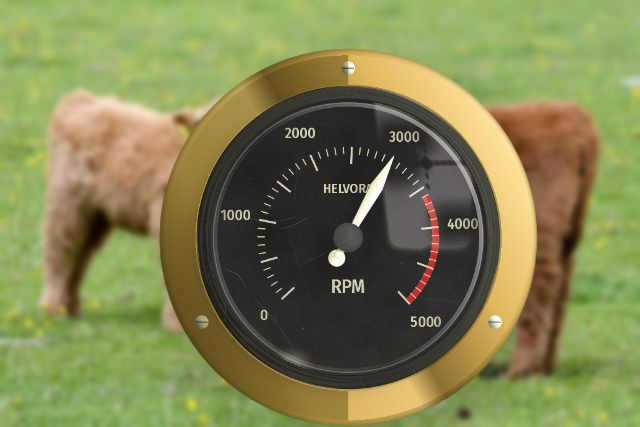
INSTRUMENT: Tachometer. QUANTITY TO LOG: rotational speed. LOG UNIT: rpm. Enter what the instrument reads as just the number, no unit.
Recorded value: 3000
